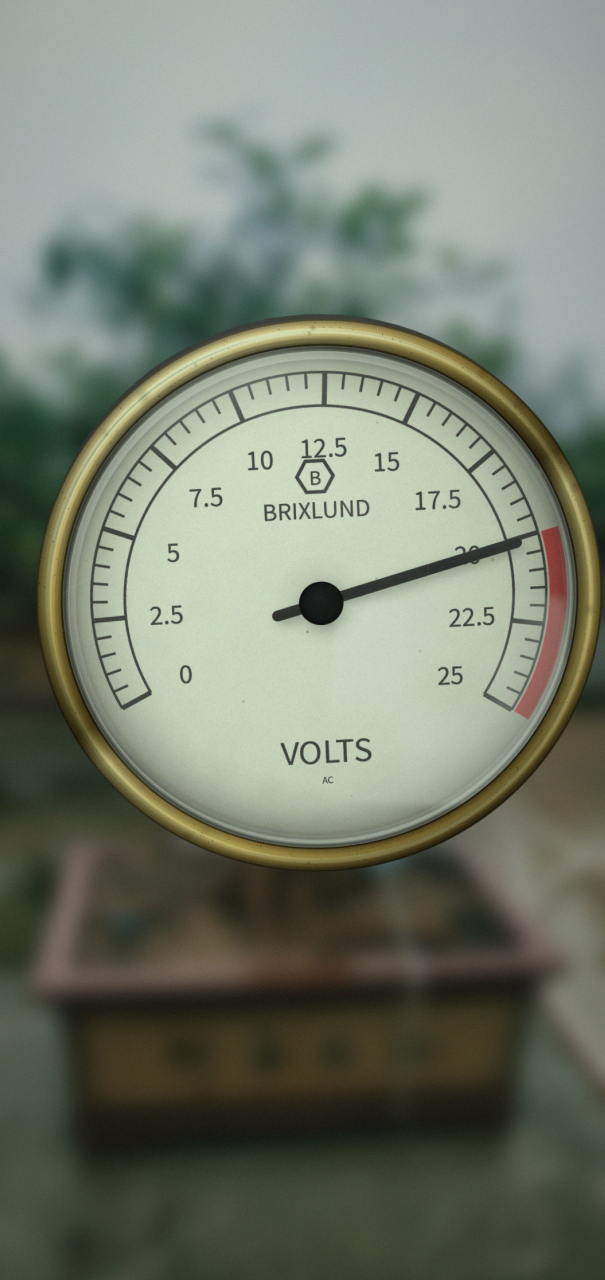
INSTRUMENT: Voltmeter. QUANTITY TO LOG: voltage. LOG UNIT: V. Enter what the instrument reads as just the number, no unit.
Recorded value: 20
